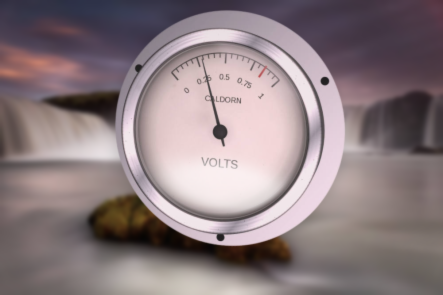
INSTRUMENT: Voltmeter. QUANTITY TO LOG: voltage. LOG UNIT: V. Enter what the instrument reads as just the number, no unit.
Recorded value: 0.3
